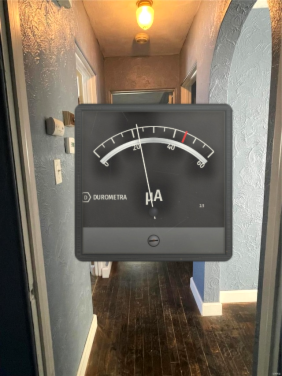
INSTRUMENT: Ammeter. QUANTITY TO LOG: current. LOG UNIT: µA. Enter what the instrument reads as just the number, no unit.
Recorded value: 22.5
